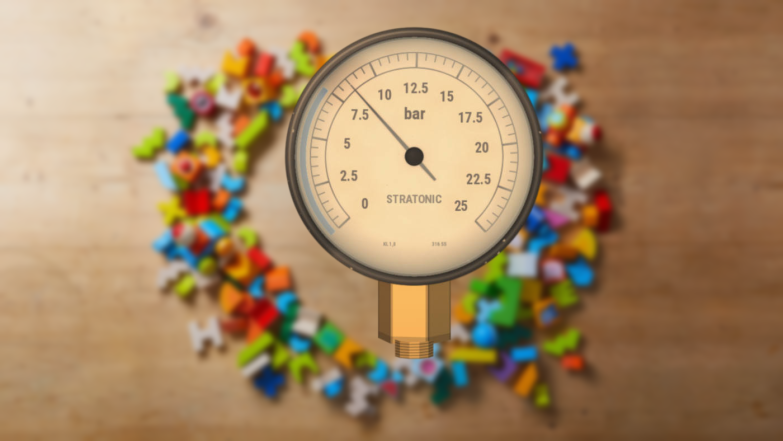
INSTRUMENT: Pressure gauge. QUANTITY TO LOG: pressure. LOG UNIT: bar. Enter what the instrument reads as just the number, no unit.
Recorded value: 8.5
